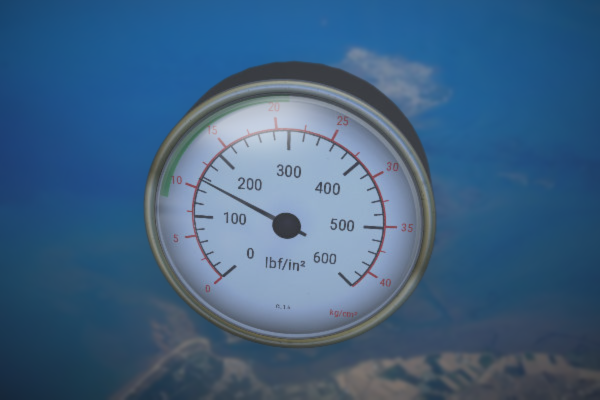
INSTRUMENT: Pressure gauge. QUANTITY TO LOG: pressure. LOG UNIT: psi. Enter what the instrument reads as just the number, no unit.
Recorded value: 160
